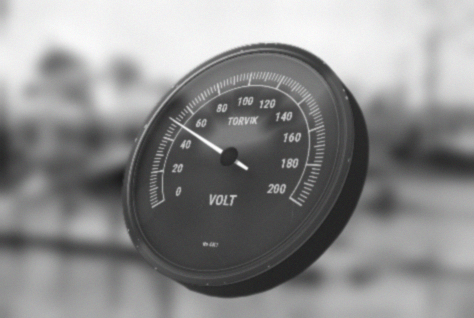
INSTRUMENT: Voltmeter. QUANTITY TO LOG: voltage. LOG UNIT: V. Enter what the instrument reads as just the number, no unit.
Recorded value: 50
